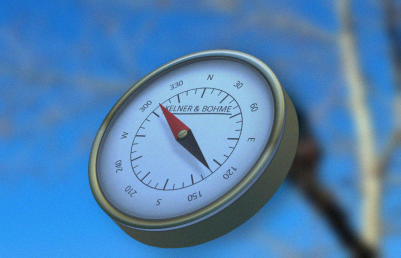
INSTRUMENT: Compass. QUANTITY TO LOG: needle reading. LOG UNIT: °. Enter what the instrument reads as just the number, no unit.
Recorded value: 310
